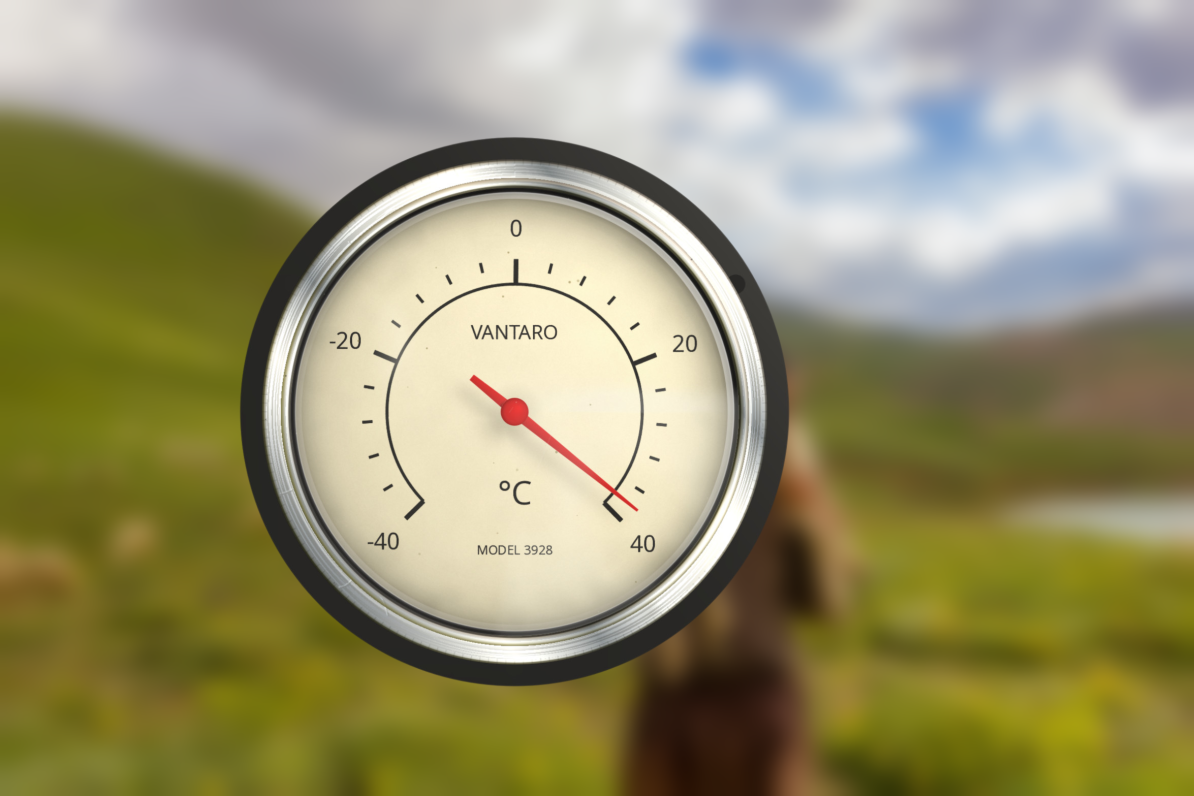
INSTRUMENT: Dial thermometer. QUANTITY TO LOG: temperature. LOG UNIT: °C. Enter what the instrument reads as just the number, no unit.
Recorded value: 38
